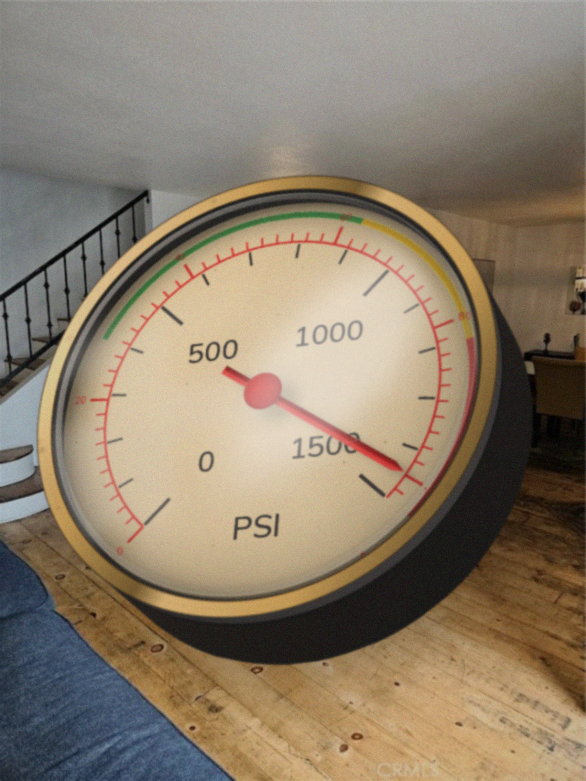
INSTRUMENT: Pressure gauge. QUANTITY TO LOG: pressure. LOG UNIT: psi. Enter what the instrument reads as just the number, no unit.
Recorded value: 1450
